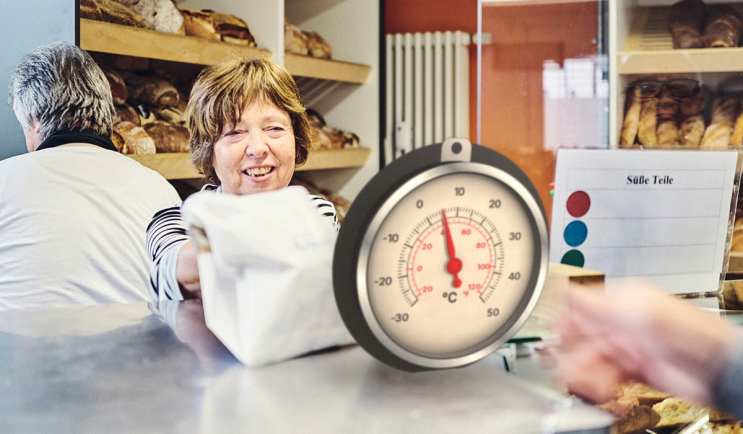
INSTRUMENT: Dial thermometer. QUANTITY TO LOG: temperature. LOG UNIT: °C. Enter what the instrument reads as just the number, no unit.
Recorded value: 5
